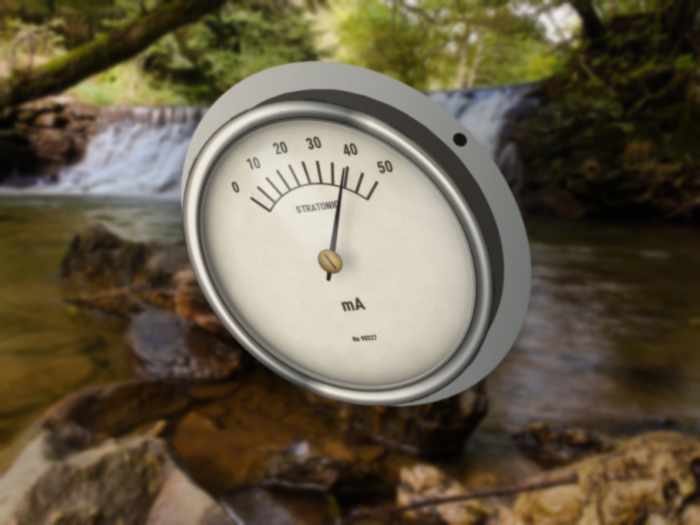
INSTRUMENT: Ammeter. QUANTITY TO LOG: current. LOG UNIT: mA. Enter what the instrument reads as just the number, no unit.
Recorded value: 40
